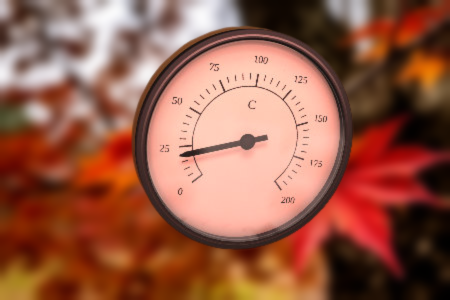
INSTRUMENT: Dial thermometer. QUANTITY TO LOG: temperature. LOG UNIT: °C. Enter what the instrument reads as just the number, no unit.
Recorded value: 20
